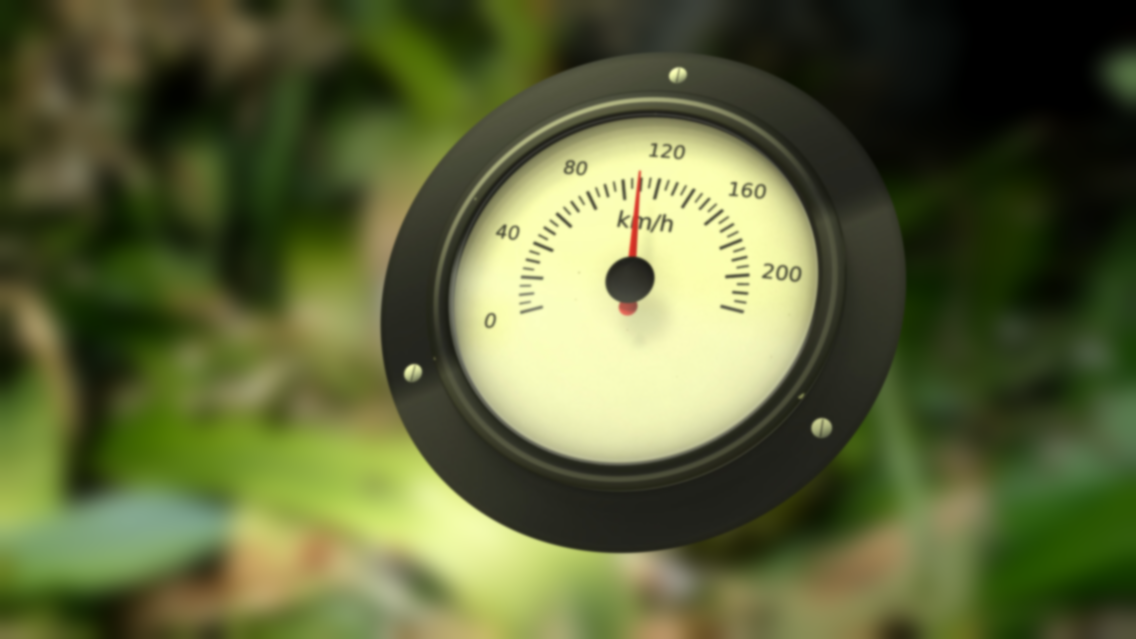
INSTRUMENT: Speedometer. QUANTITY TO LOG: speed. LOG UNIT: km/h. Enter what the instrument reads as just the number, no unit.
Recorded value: 110
